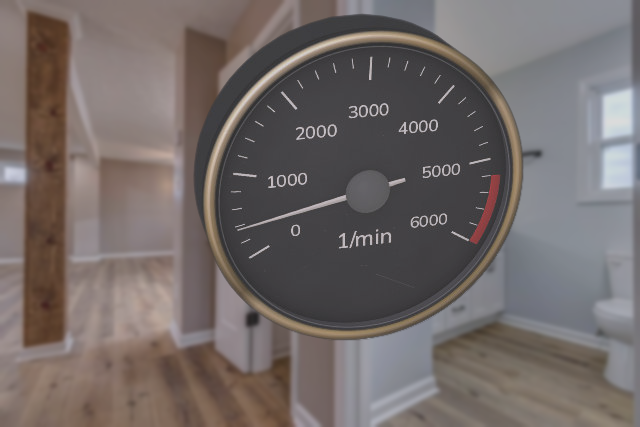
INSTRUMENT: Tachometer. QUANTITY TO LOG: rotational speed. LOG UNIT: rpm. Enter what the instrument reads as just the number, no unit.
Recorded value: 400
